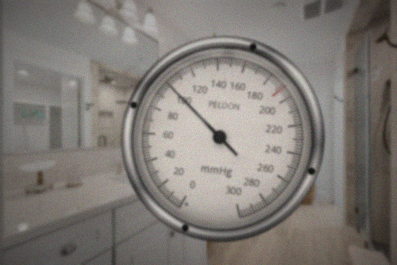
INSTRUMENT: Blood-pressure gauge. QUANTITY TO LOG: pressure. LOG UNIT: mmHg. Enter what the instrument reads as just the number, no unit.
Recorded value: 100
